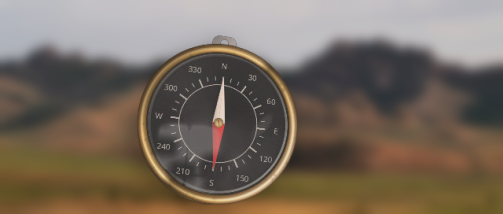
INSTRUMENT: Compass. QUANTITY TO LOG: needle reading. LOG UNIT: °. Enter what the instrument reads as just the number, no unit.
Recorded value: 180
